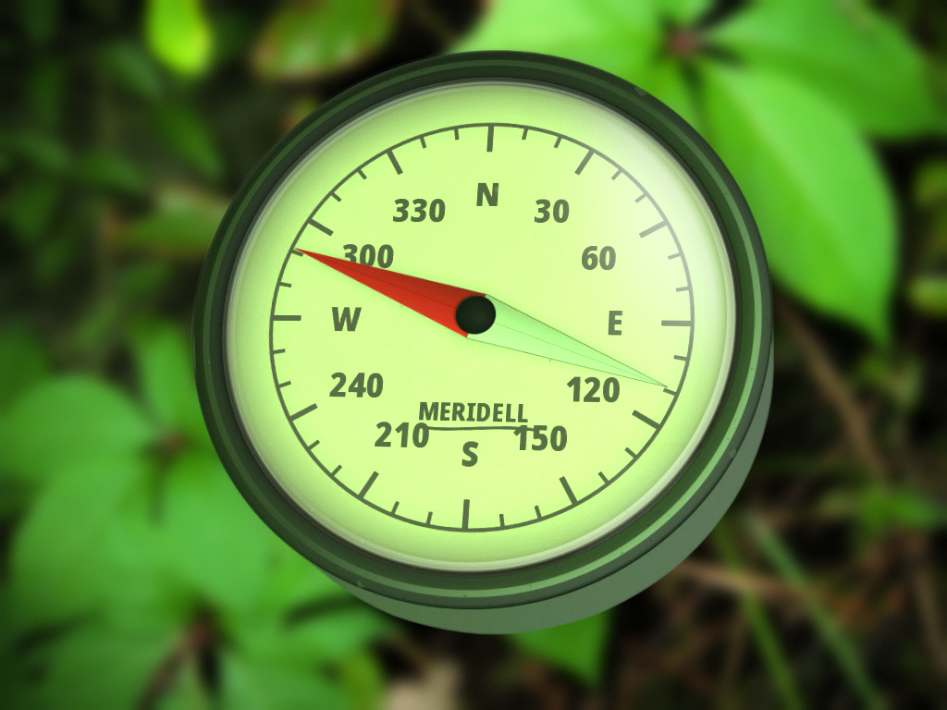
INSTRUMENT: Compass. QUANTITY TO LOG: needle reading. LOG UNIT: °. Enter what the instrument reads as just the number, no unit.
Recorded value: 290
